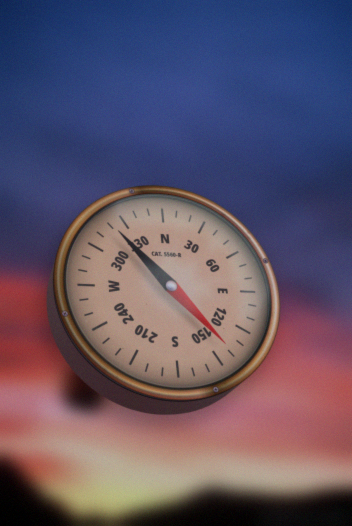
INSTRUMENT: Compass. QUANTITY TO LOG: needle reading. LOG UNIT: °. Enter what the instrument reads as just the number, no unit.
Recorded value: 140
